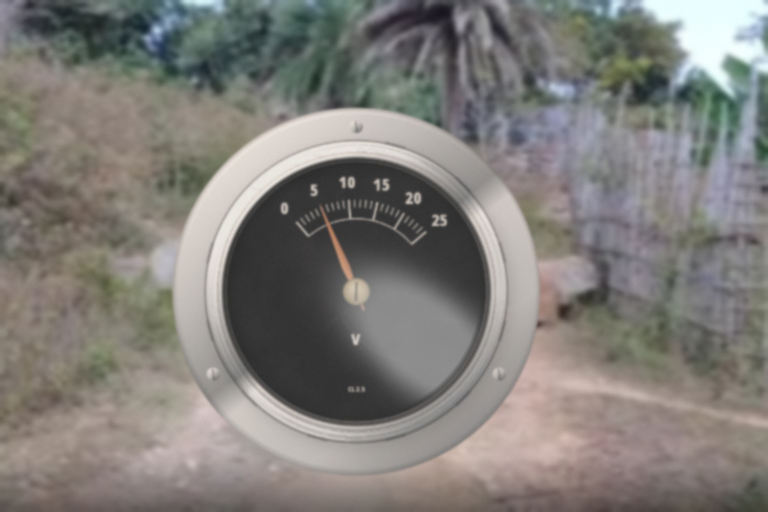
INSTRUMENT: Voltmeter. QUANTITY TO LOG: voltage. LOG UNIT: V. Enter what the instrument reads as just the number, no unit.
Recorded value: 5
